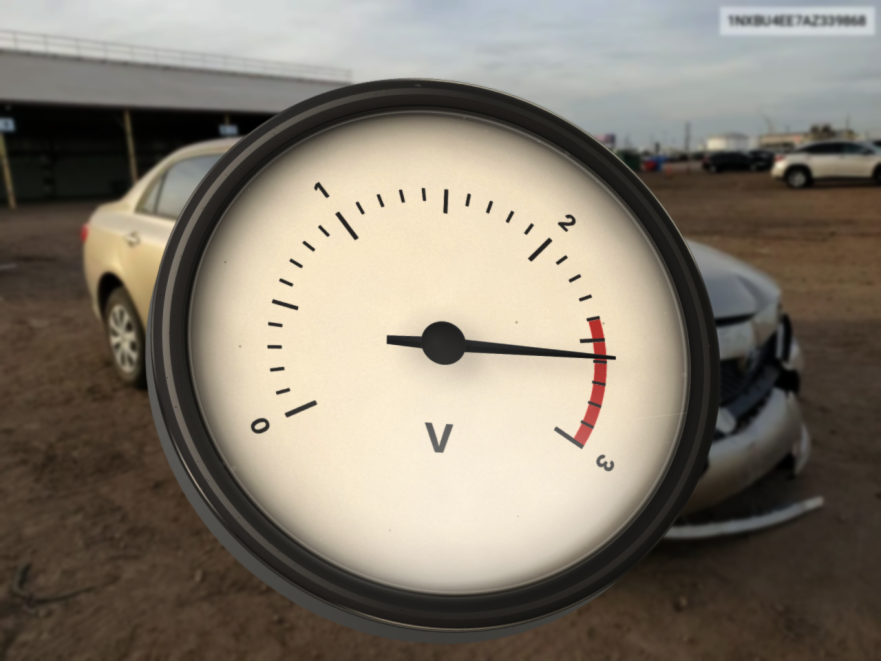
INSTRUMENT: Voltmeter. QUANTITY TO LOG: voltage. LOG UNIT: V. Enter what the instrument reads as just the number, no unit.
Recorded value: 2.6
